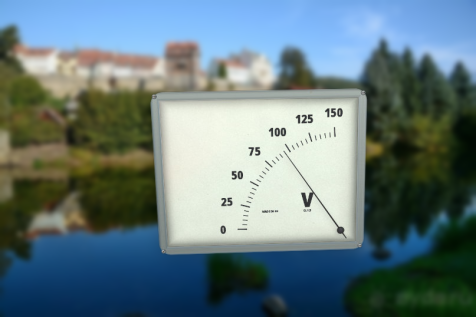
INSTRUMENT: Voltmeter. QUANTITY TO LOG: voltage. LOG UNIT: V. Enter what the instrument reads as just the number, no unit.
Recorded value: 95
